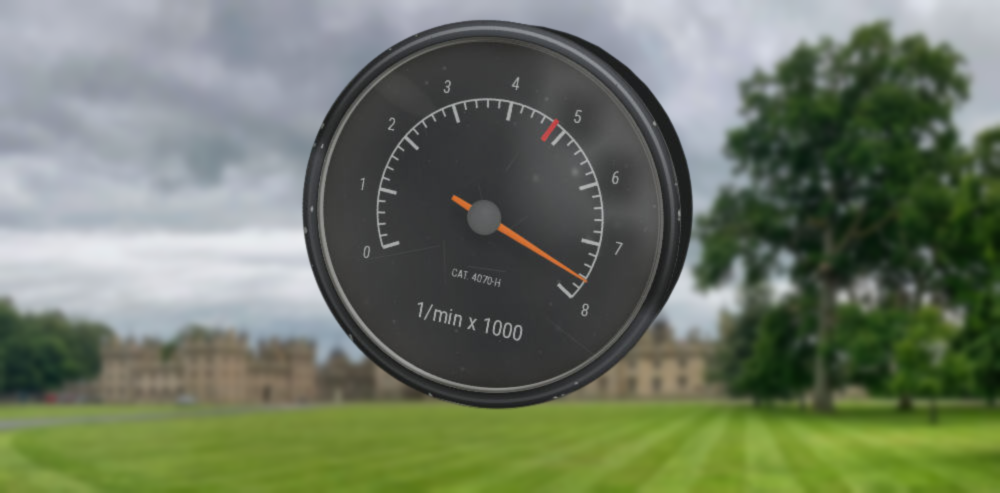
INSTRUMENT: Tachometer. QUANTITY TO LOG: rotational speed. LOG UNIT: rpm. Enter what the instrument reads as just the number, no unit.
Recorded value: 7600
